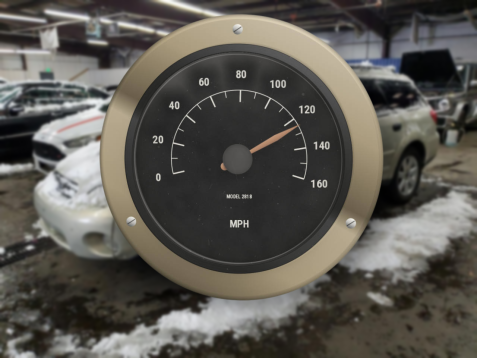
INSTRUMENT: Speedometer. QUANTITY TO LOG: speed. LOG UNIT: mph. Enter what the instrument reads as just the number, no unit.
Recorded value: 125
